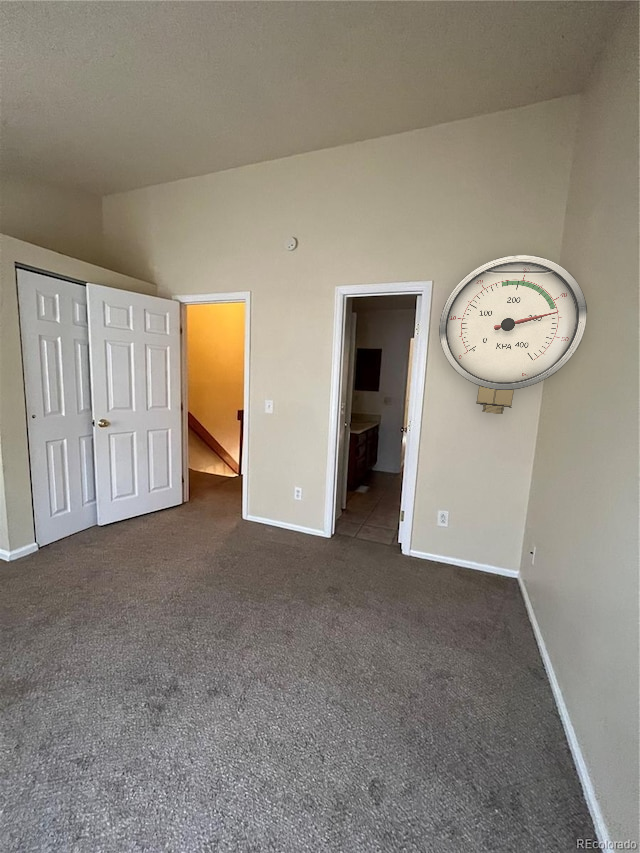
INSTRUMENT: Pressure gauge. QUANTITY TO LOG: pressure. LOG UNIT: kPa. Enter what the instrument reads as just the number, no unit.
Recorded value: 300
